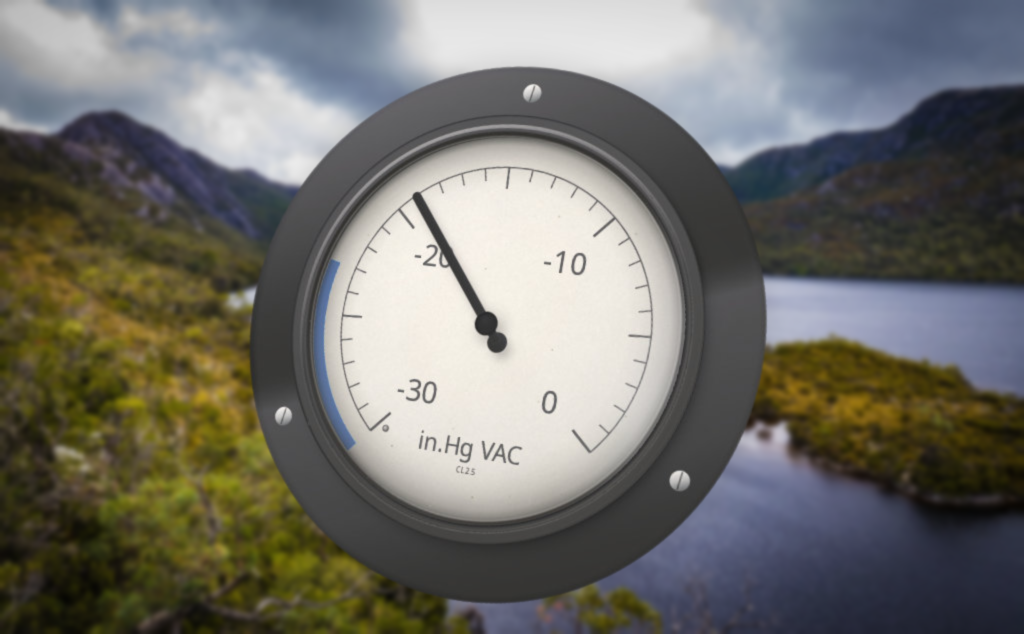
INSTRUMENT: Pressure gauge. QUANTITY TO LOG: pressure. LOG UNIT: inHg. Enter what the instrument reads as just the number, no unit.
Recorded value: -19
